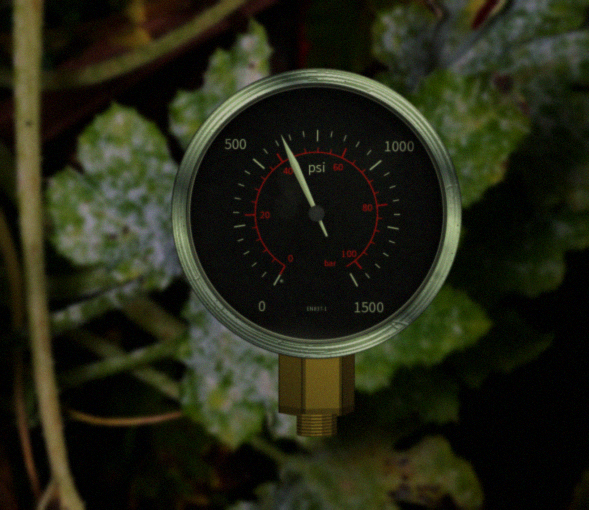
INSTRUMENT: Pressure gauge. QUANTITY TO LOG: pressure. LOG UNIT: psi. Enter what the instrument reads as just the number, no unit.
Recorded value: 625
